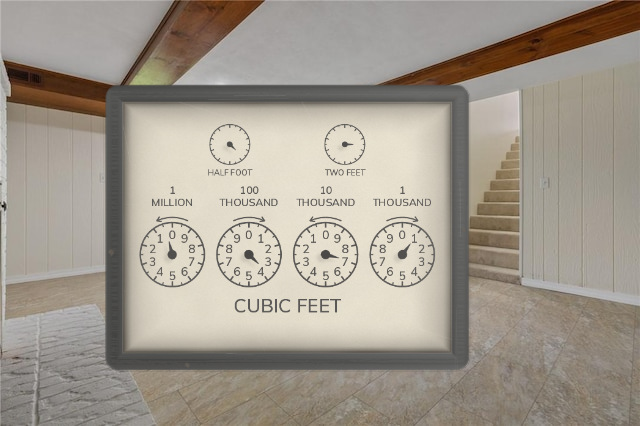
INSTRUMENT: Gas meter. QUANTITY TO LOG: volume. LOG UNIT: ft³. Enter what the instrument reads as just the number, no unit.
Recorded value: 37100
